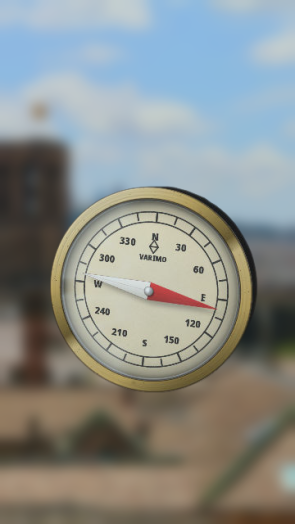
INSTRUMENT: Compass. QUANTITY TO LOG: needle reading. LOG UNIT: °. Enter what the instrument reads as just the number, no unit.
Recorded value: 97.5
